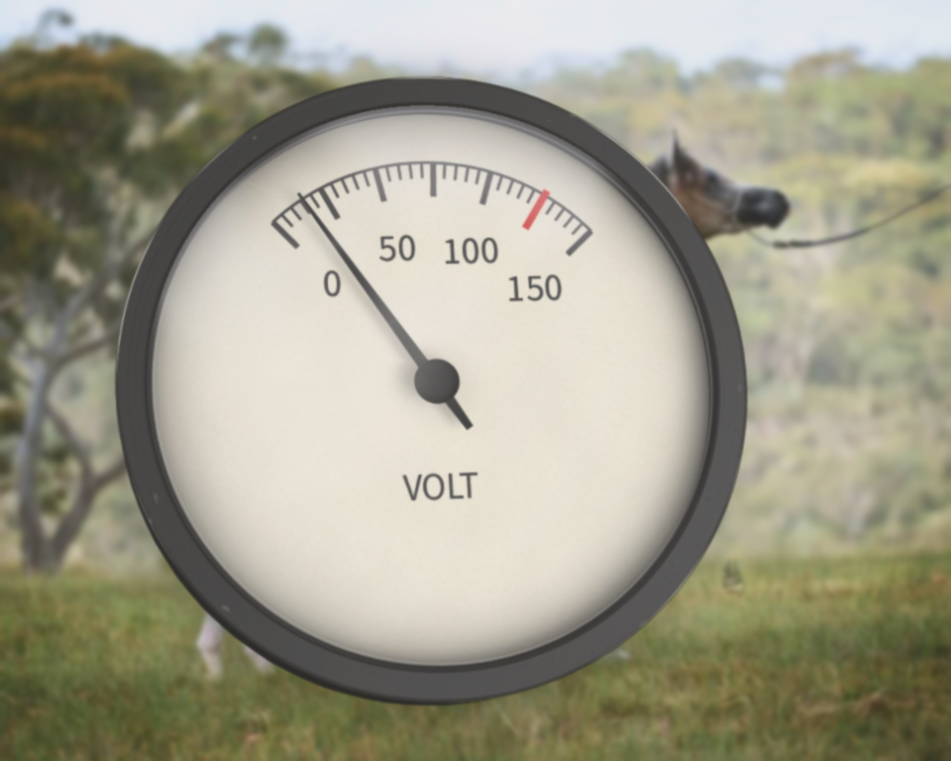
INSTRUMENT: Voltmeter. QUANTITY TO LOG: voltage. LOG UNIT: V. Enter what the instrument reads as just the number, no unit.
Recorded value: 15
